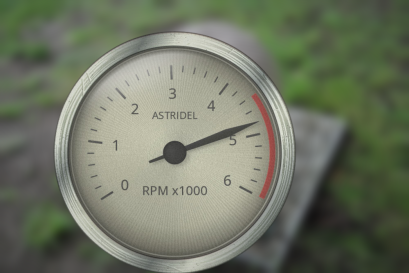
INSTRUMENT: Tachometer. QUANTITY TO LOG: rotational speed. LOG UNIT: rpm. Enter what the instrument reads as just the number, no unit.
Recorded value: 4800
